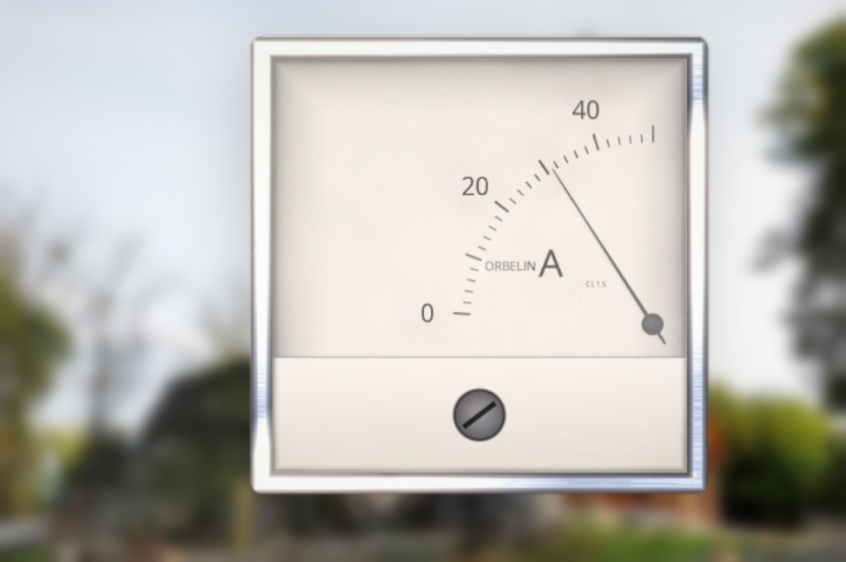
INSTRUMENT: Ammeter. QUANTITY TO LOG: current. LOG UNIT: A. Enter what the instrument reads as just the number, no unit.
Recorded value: 31
